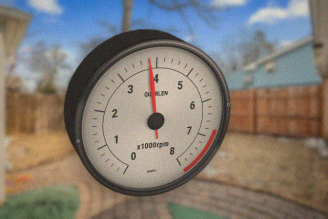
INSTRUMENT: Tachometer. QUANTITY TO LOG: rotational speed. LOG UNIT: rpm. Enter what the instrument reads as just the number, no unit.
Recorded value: 3800
